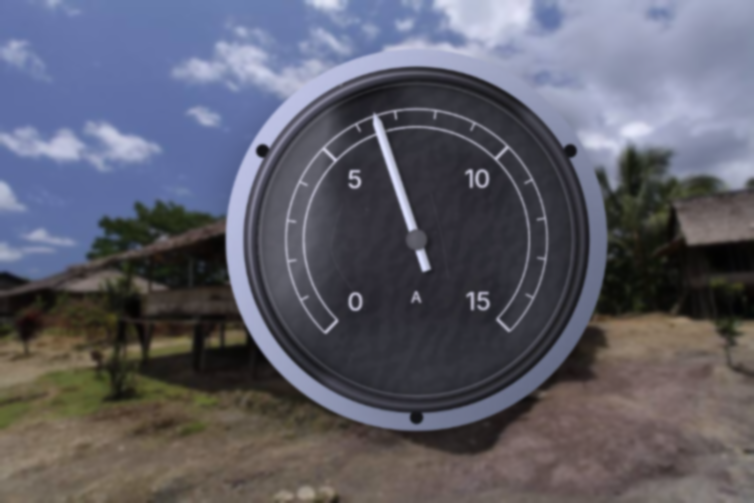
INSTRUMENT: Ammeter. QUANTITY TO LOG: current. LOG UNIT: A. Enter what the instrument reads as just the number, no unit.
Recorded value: 6.5
